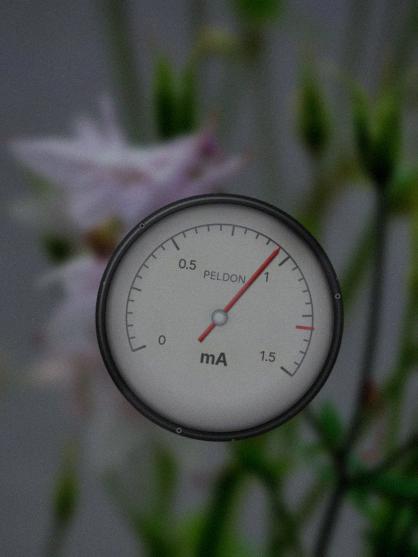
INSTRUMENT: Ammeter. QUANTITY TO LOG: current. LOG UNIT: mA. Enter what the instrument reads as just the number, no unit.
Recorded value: 0.95
